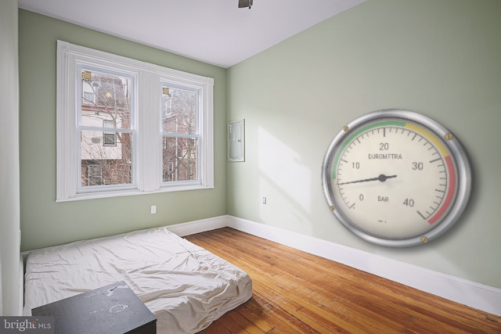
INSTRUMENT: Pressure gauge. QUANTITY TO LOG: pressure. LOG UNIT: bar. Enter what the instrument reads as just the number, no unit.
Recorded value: 5
